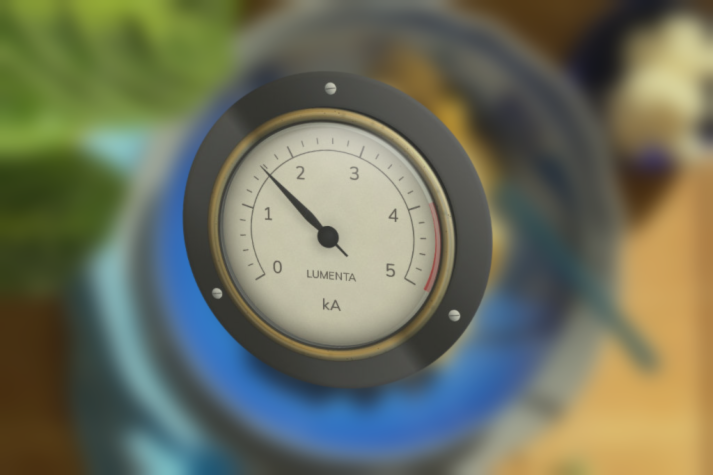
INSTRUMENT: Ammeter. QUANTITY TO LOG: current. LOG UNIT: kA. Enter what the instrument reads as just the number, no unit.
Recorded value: 1.6
